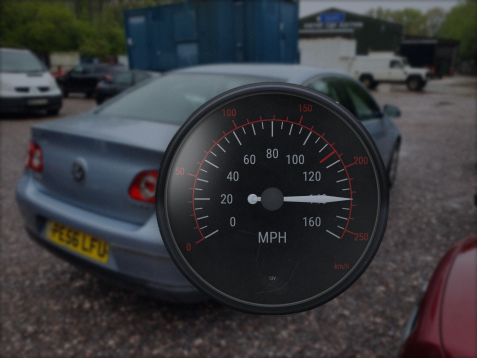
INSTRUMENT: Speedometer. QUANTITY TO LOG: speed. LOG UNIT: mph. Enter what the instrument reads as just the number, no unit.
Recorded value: 140
